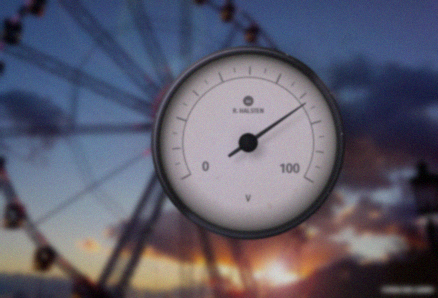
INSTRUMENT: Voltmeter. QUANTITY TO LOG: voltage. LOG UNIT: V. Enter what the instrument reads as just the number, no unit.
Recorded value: 72.5
